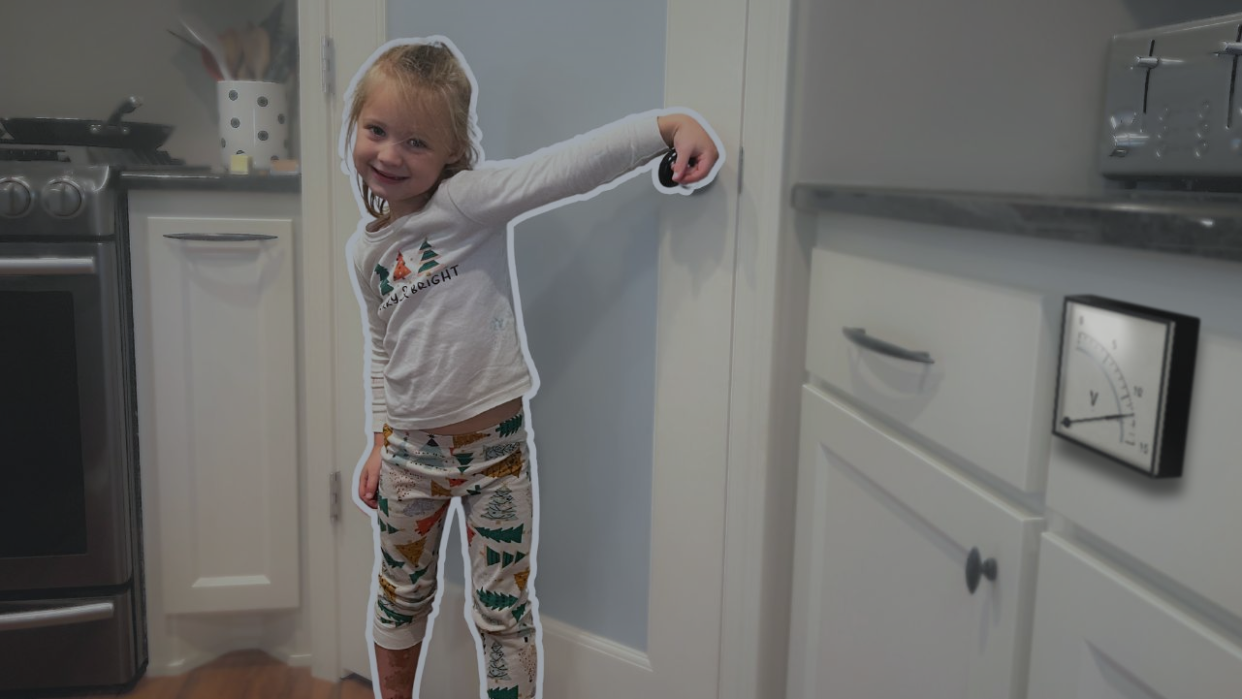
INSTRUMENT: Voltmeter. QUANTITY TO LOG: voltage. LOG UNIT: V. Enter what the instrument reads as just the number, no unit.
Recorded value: 12
